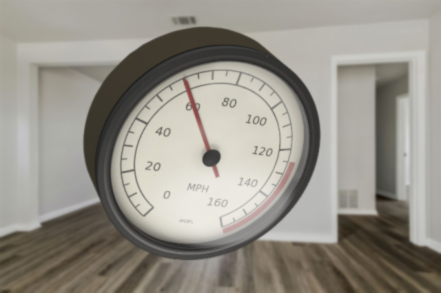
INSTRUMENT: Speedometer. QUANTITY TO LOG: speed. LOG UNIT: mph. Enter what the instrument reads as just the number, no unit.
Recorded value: 60
